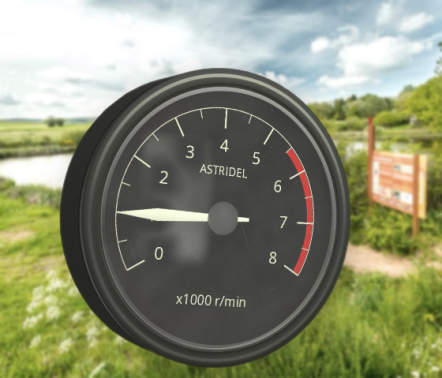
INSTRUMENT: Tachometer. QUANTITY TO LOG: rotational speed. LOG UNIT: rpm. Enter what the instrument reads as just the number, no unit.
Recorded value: 1000
